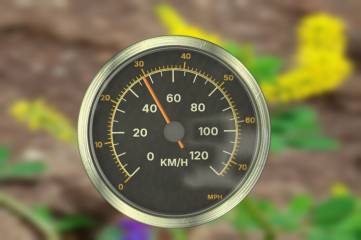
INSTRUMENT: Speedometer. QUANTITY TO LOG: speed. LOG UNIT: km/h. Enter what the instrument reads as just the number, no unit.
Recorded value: 47.5
